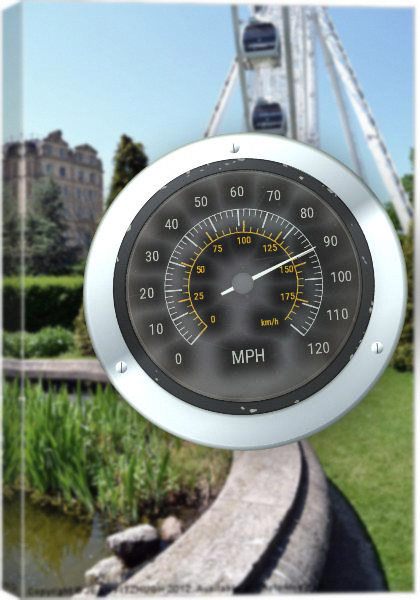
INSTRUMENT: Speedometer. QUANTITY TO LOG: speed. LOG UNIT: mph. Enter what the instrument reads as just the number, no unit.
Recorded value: 90
